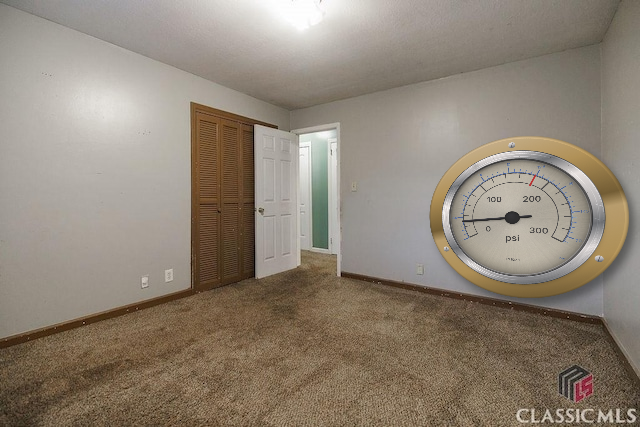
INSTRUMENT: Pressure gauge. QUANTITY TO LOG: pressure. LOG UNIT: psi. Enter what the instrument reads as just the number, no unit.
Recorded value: 30
